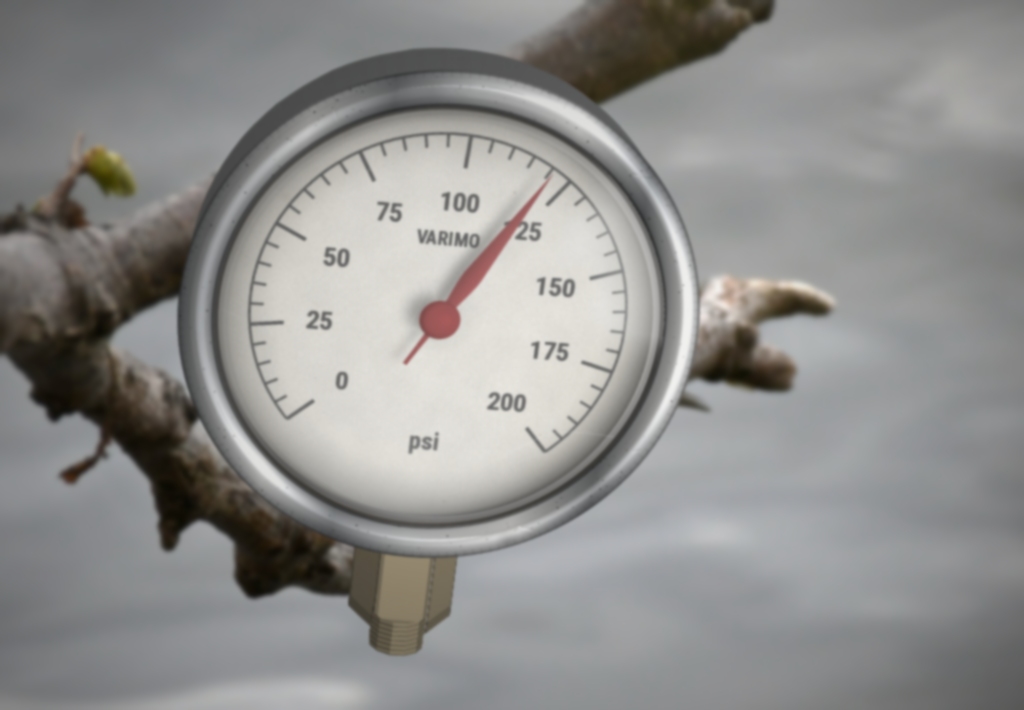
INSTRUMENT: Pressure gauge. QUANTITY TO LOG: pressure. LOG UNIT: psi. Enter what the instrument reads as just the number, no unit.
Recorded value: 120
